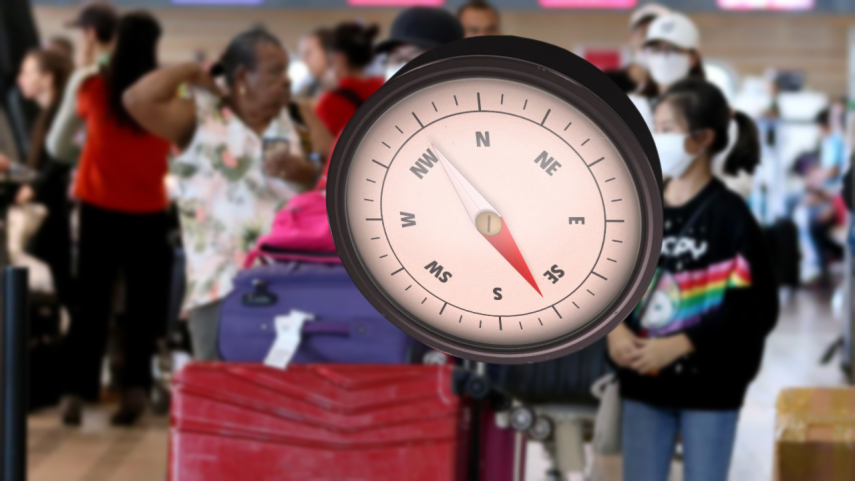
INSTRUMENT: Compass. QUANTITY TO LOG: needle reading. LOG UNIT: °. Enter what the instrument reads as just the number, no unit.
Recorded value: 150
